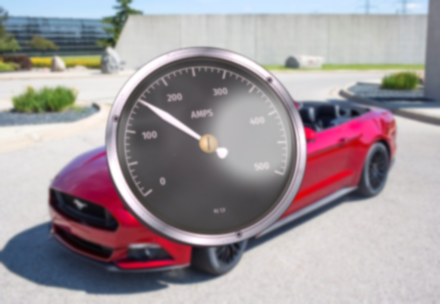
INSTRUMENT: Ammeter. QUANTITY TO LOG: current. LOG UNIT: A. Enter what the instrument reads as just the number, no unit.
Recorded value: 150
